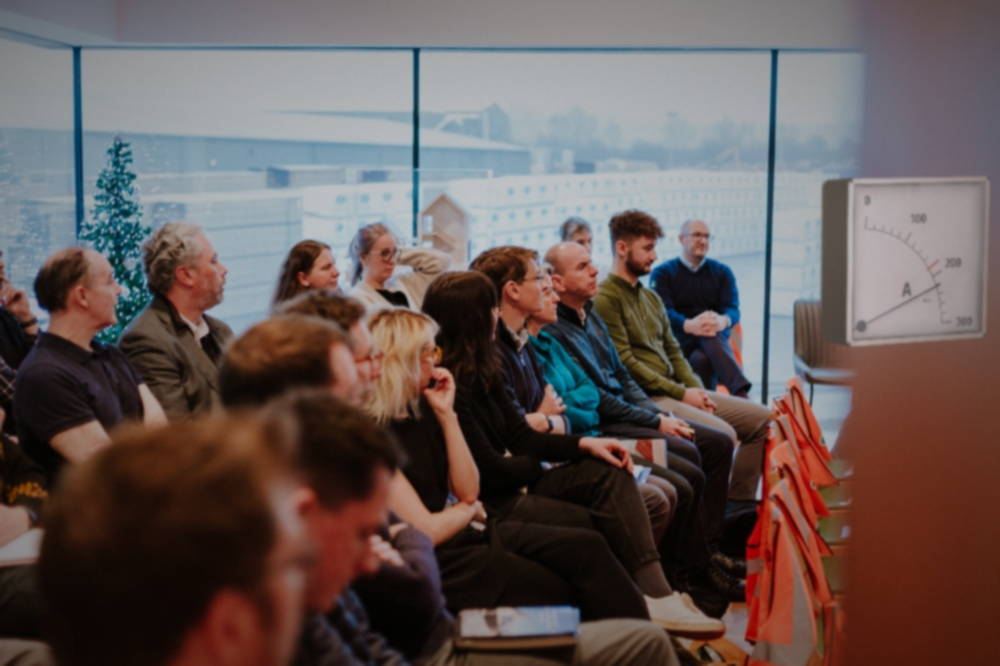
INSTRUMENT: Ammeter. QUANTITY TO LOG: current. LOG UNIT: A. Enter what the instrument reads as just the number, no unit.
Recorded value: 220
